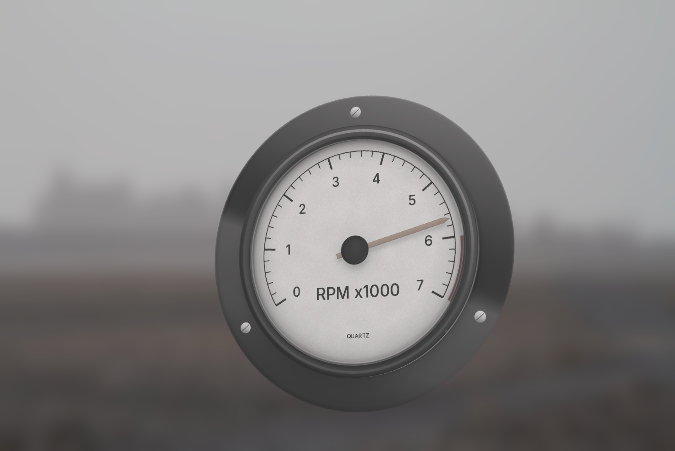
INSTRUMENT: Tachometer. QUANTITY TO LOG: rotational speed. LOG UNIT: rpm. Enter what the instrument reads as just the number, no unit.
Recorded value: 5700
